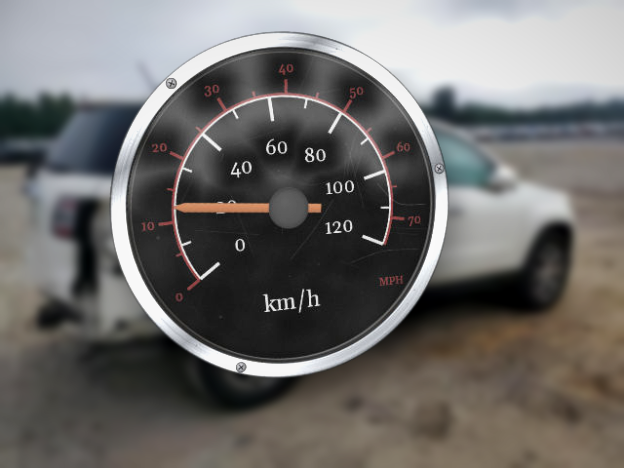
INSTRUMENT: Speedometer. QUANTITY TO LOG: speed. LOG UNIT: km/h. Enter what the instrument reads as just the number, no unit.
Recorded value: 20
